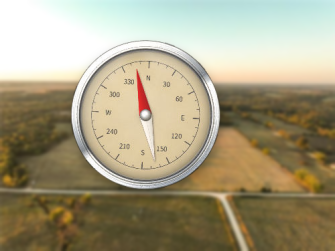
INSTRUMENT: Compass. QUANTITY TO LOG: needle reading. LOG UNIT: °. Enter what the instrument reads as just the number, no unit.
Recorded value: 345
